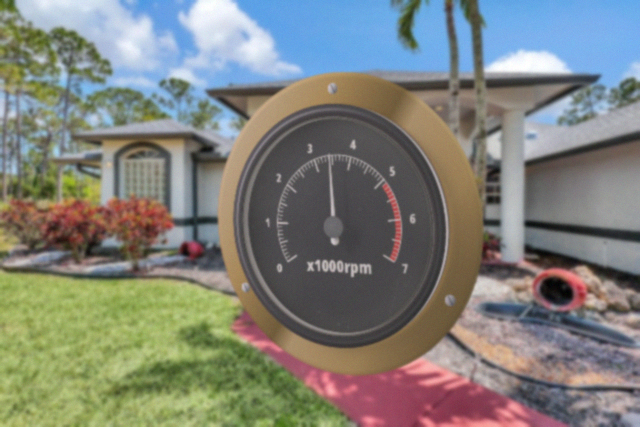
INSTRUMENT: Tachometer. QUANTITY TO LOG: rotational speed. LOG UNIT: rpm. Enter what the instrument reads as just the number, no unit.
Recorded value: 3500
